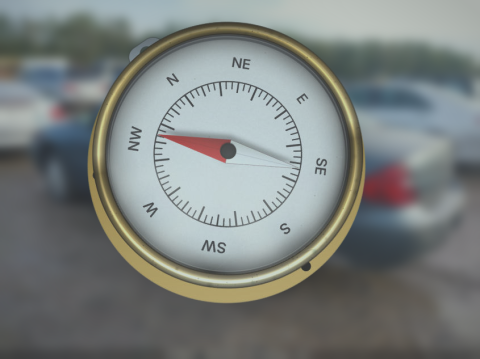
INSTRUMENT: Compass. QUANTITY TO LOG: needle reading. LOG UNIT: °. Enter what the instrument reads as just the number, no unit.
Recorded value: 320
